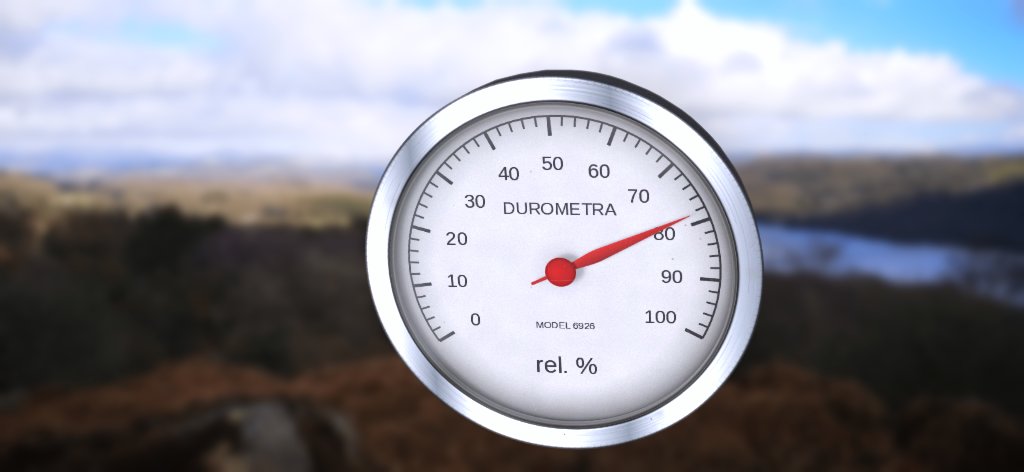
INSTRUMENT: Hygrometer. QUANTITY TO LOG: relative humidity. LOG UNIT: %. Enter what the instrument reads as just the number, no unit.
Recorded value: 78
